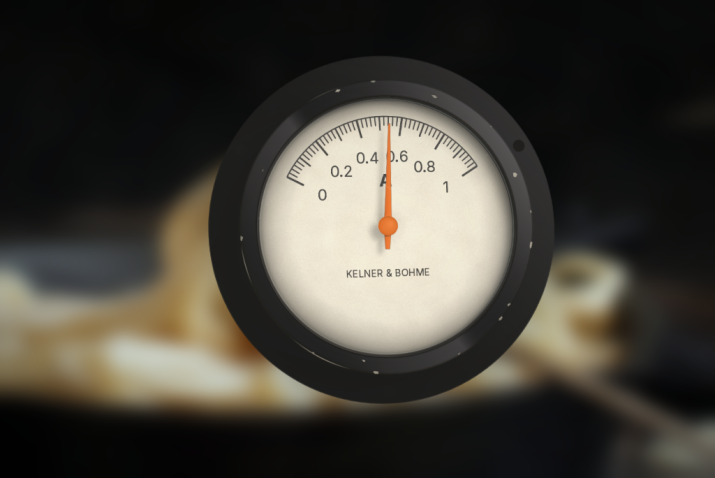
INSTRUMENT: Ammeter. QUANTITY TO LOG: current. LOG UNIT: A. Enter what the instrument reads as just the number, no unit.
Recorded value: 0.54
